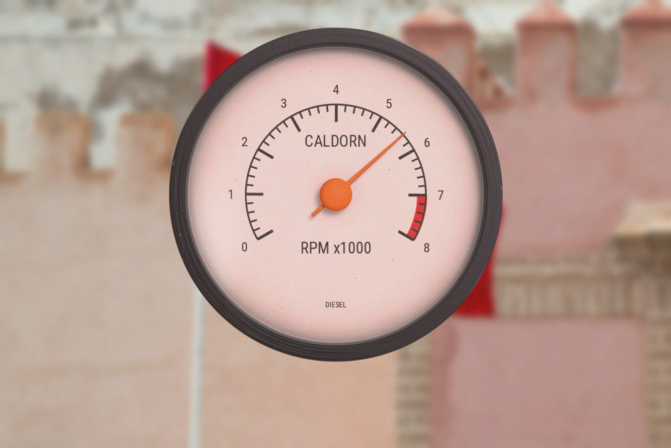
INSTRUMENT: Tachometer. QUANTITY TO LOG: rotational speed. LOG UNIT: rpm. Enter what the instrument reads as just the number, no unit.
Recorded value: 5600
